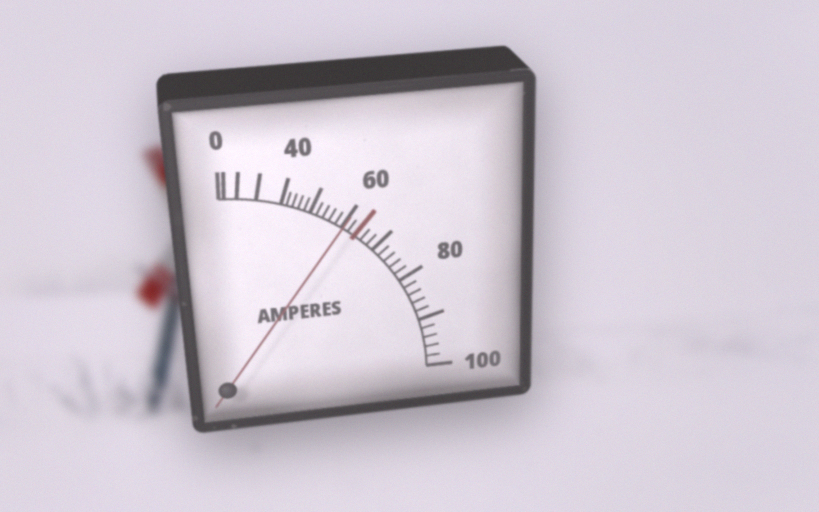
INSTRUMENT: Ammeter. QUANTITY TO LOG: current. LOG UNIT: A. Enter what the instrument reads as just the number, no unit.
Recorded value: 60
